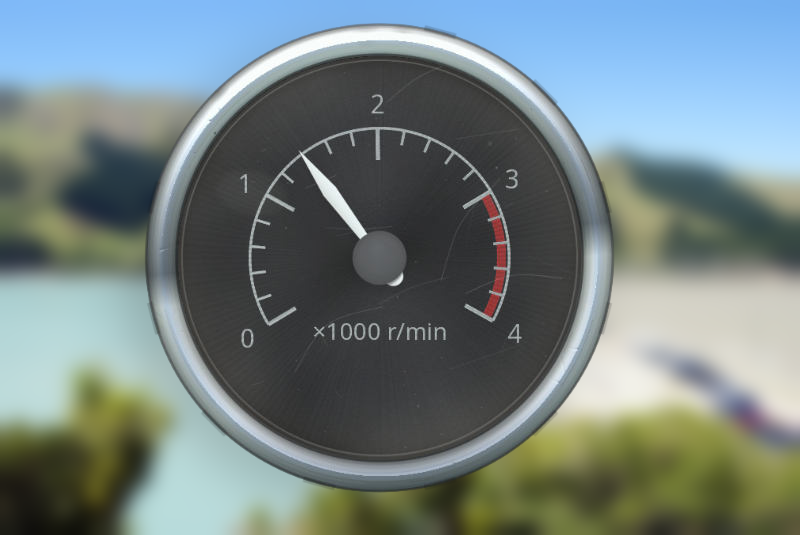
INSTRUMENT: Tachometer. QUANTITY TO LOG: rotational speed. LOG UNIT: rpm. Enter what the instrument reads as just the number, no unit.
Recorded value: 1400
